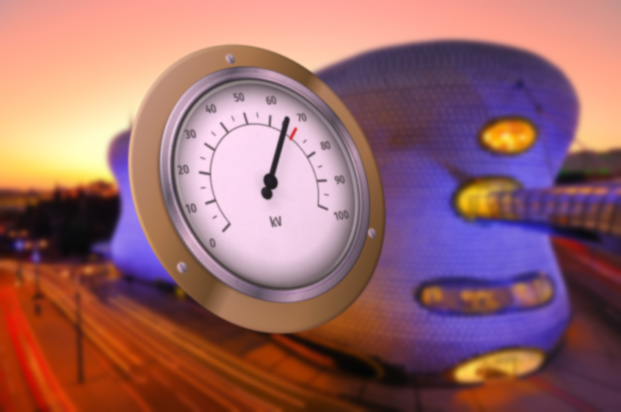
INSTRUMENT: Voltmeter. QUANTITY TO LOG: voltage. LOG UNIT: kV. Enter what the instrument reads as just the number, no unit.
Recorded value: 65
